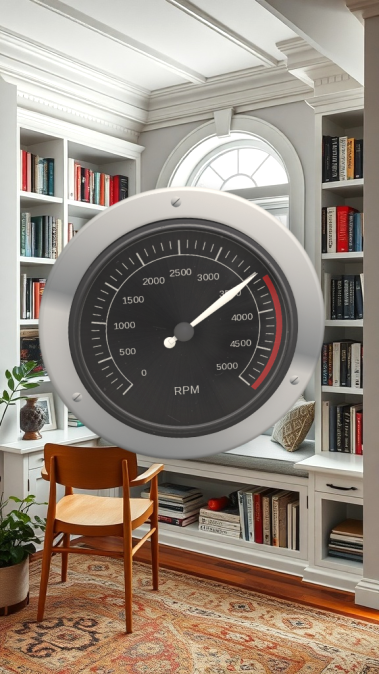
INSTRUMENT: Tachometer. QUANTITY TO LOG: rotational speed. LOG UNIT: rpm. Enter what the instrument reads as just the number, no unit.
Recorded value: 3500
